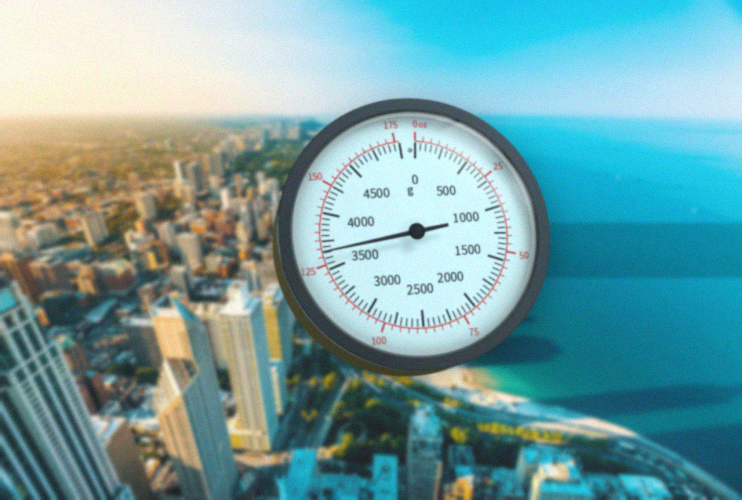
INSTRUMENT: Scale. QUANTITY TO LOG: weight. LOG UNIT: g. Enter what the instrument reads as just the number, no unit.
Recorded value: 3650
